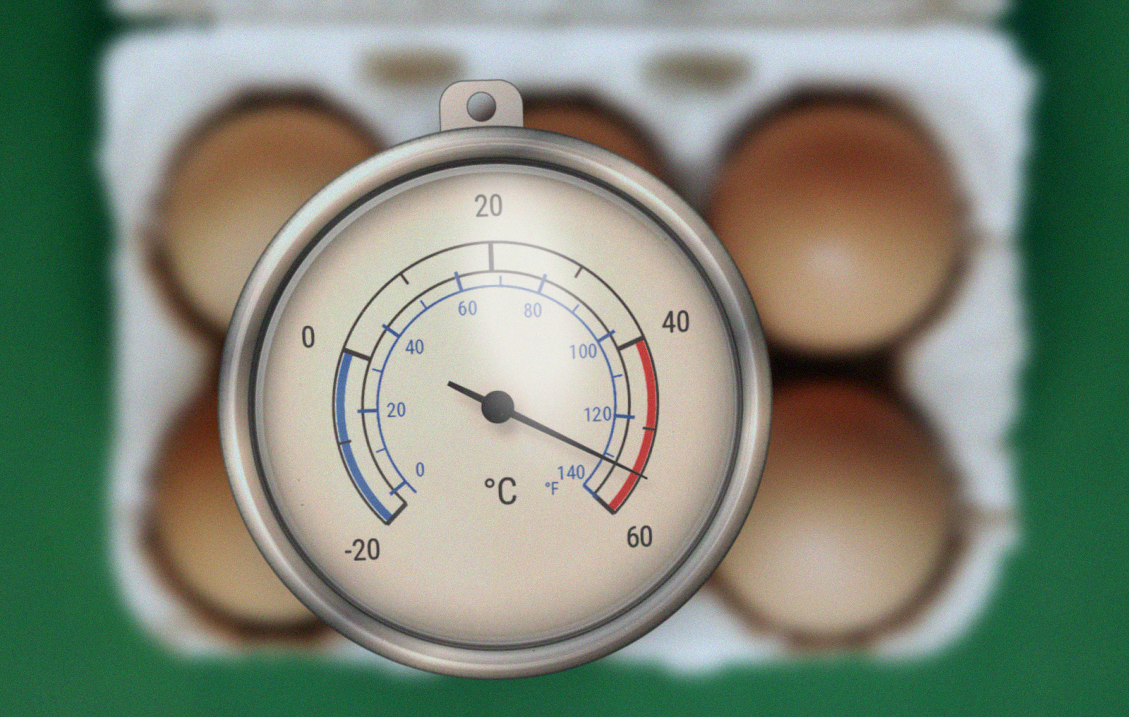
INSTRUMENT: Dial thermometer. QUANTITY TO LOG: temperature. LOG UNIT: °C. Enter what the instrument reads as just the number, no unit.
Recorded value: 55
